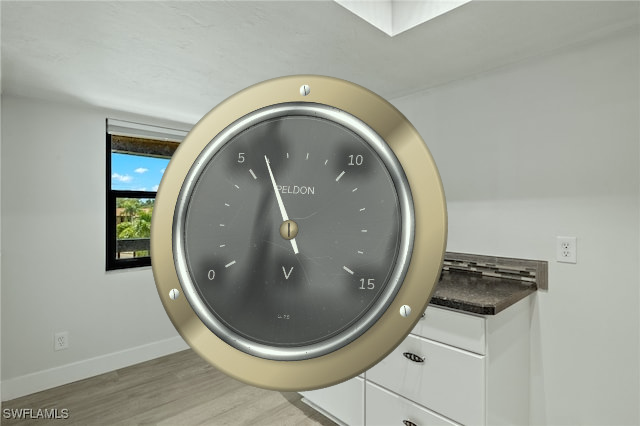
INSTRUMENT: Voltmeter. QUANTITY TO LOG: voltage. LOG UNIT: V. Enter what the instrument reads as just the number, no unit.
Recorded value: 6
